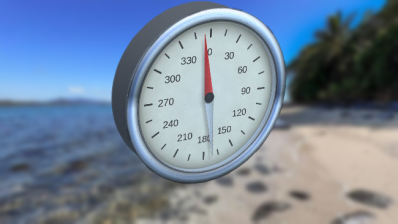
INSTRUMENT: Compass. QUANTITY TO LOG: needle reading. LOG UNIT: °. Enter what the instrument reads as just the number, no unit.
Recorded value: 352.5
